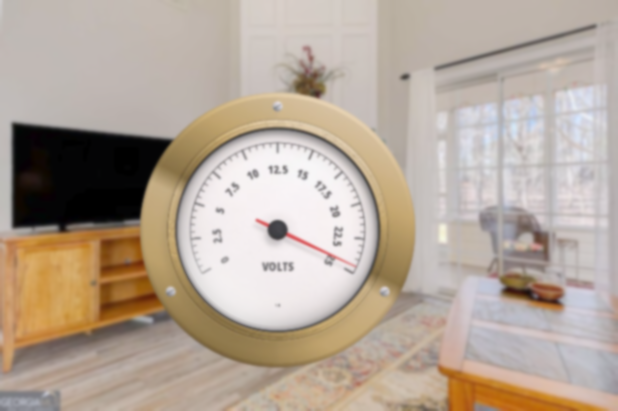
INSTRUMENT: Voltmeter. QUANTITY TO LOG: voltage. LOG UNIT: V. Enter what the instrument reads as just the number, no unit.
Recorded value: 24.5
